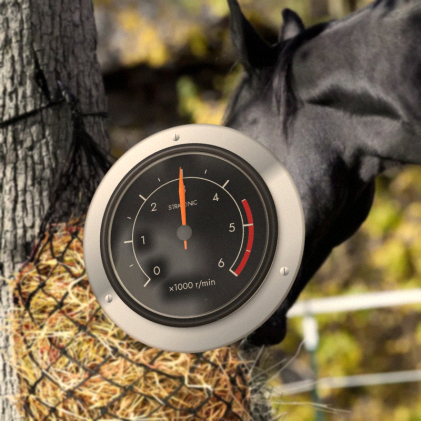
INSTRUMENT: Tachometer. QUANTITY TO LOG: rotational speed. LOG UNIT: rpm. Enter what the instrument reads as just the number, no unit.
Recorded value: 3000
